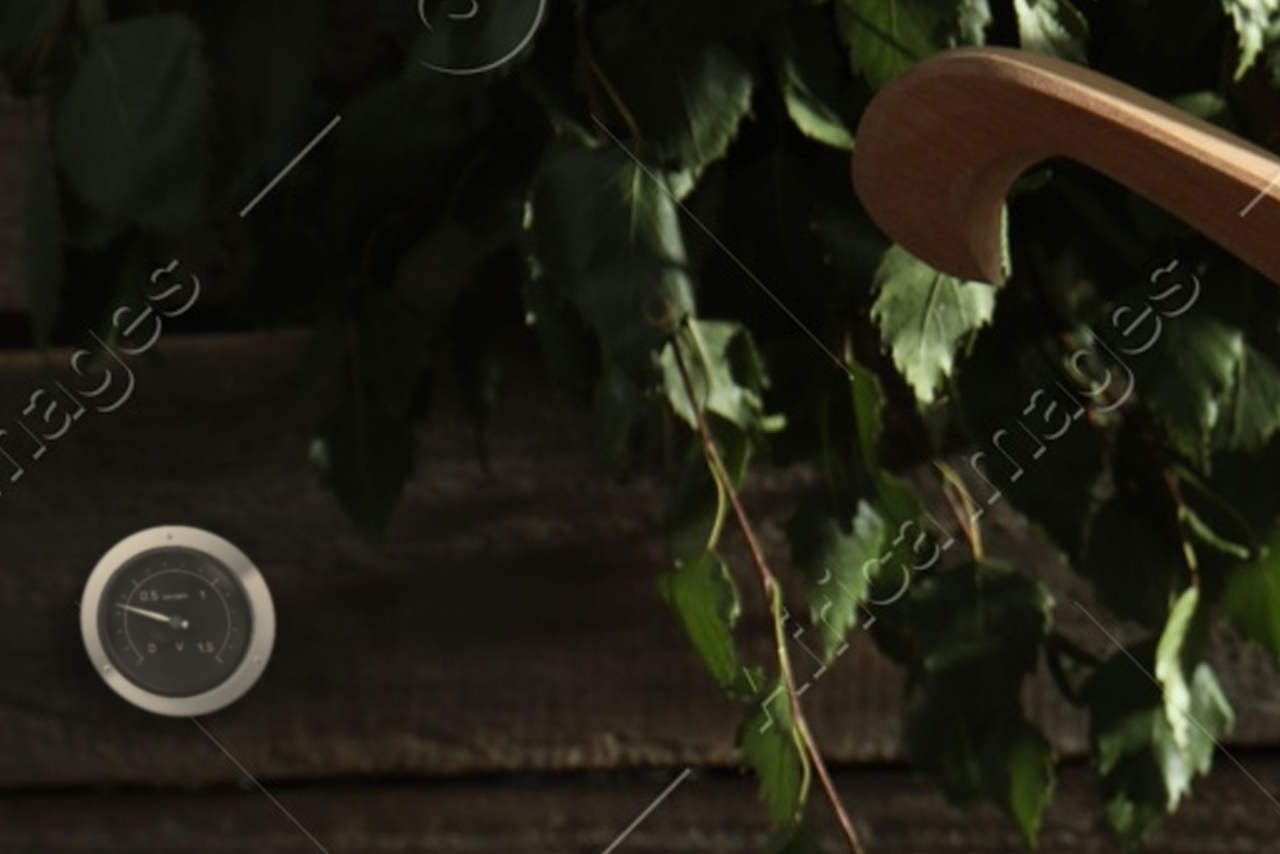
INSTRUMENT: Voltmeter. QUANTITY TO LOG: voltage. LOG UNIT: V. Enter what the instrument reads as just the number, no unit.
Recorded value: 0.35
